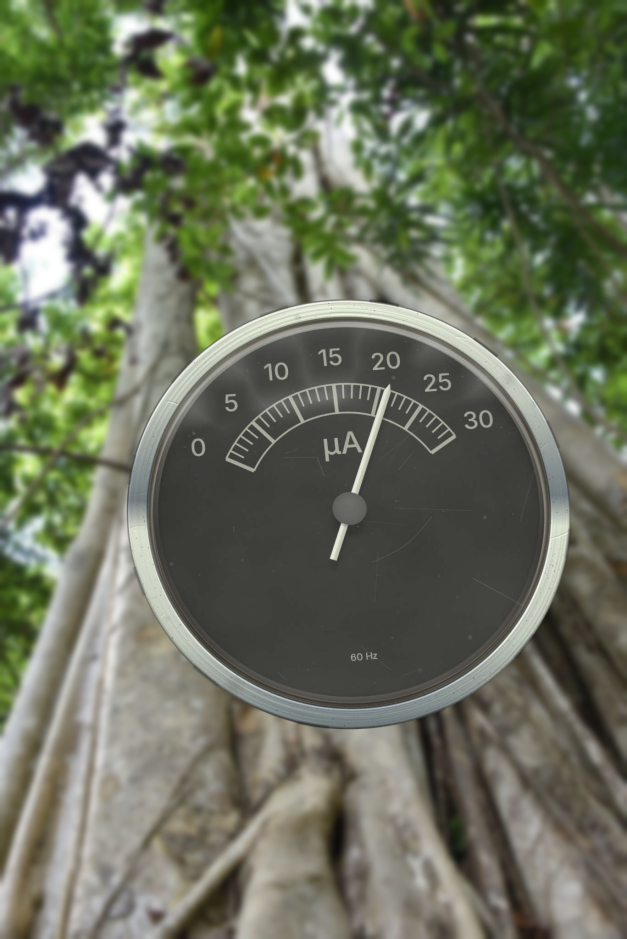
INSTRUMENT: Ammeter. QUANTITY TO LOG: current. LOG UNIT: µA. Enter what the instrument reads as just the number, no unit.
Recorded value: 21
